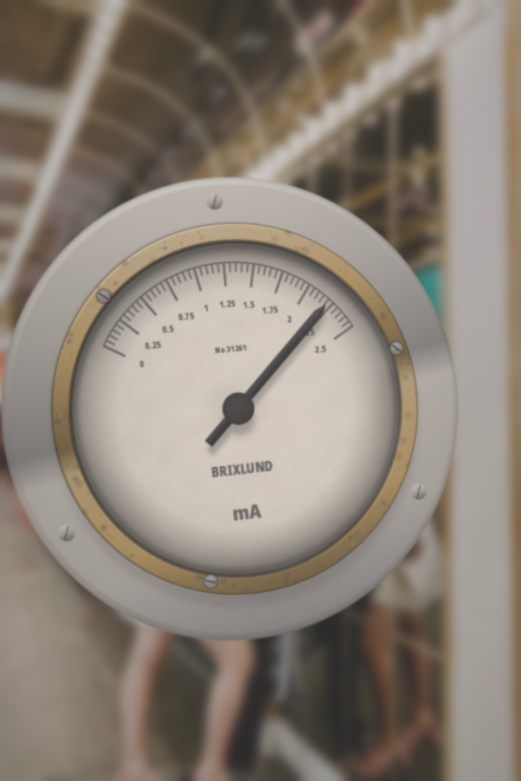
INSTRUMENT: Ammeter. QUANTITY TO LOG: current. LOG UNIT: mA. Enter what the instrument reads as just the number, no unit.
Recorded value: 2.2
